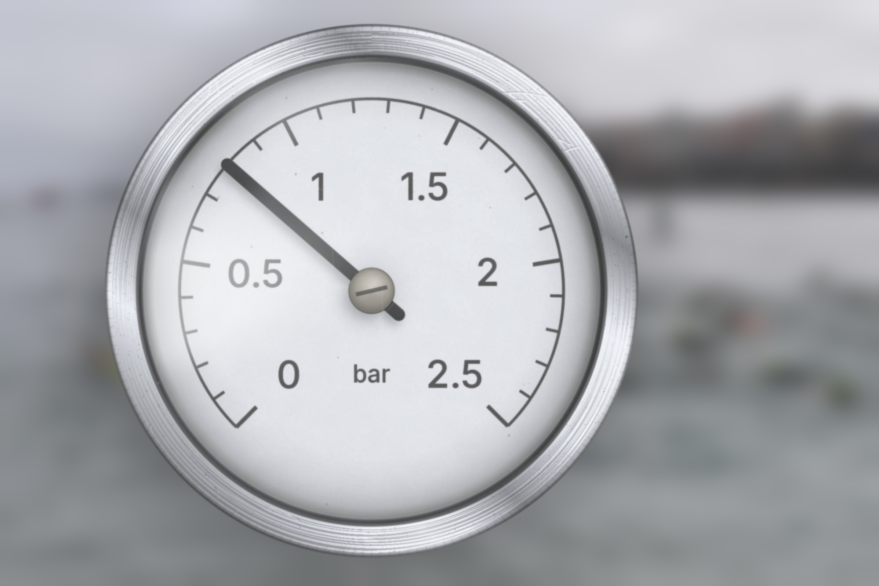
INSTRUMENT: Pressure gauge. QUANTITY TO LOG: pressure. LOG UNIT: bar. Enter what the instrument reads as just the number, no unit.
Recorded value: 0.8
